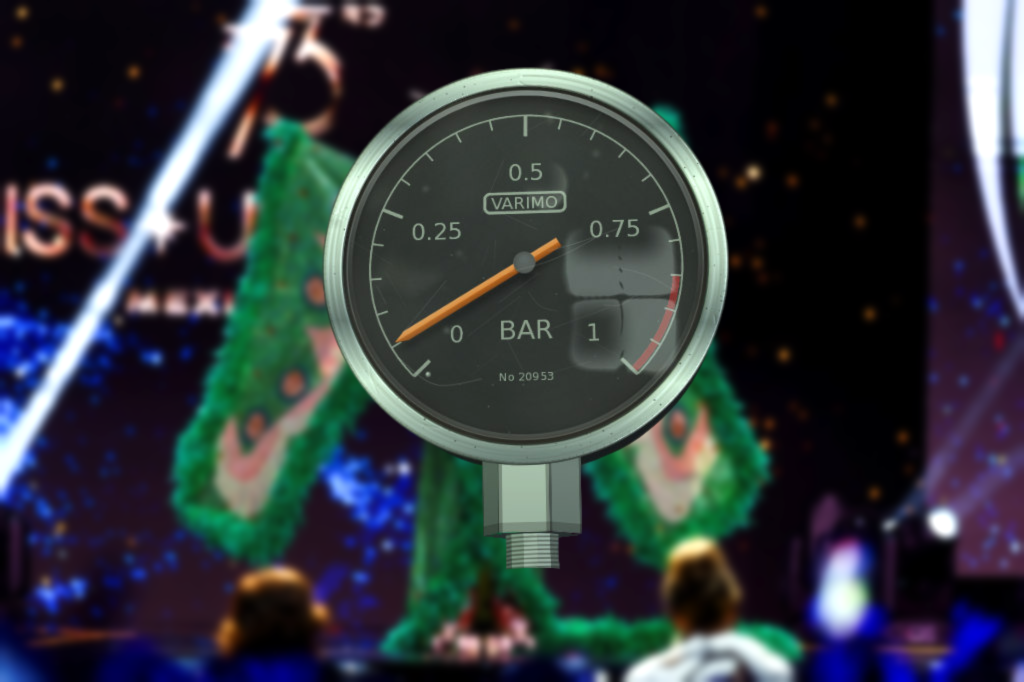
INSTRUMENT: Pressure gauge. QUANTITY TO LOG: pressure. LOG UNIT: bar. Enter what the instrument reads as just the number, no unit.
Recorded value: 0.05
